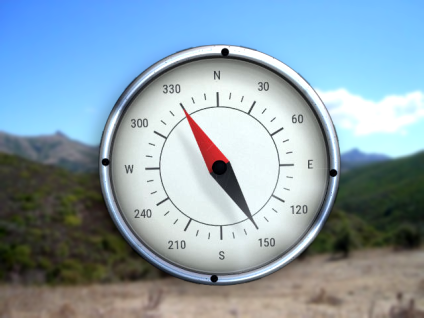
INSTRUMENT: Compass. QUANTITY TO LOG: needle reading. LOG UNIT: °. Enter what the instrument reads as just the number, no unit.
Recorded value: 330
